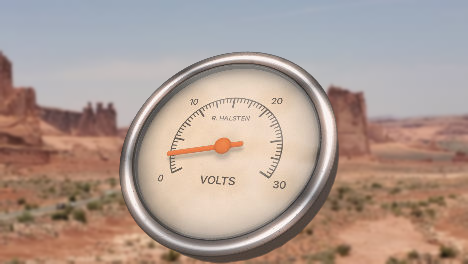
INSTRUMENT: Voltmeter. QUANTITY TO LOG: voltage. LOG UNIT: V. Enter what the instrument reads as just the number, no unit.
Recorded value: 2.5
